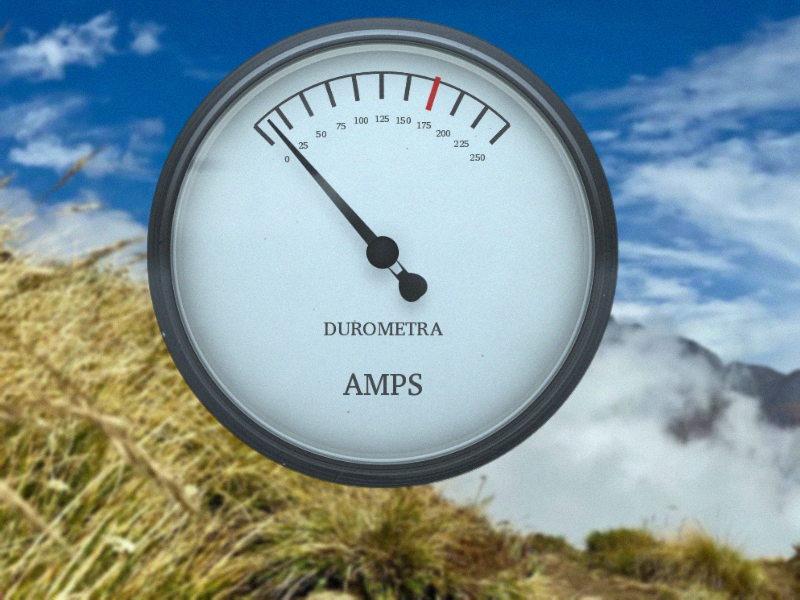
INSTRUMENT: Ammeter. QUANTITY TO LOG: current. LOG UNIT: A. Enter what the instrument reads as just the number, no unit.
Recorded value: 12.5
